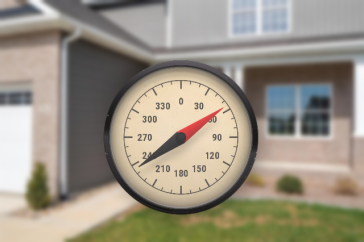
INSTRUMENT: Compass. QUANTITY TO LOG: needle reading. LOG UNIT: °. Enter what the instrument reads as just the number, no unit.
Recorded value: 55
